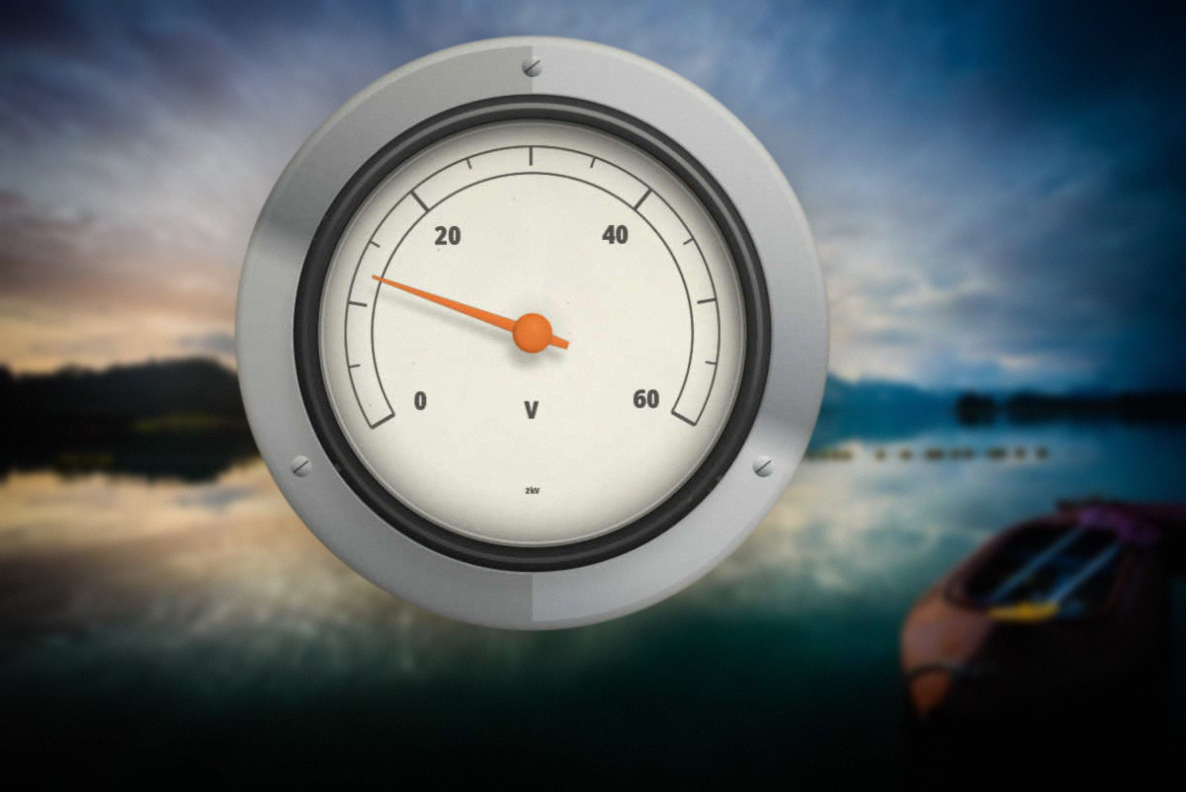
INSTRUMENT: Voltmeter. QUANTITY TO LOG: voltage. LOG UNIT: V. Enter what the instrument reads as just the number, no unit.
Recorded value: 12.5
